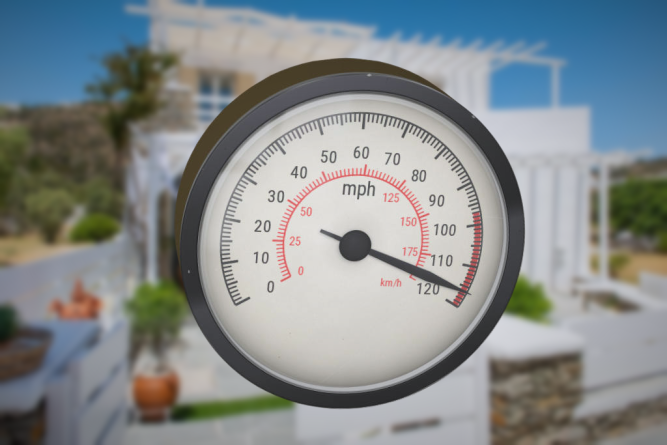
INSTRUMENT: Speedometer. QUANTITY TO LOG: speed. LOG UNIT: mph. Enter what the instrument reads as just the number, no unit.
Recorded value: 116
